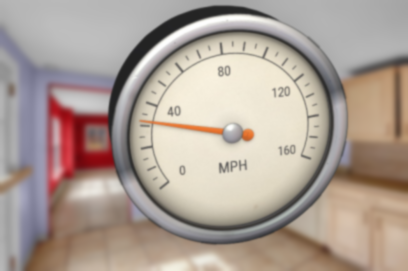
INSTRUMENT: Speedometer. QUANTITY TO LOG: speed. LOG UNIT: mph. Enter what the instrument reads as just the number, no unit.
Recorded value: 32.5
